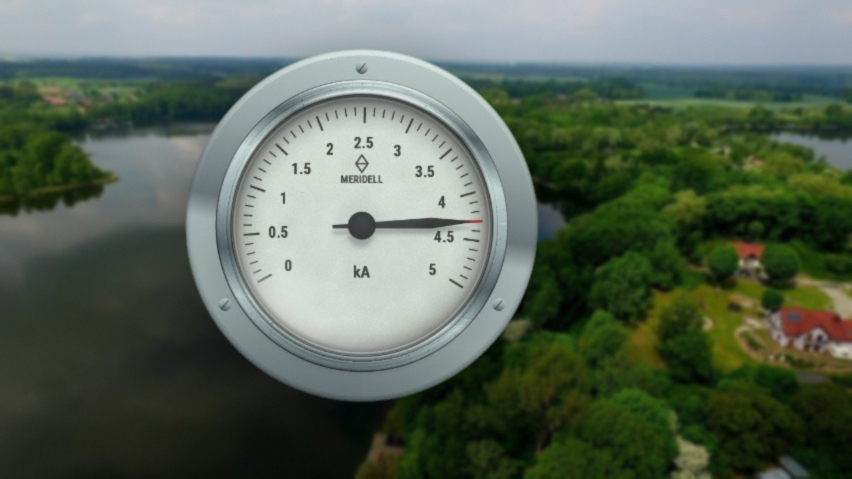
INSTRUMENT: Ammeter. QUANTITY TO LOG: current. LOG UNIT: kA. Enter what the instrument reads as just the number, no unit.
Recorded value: 4.3
